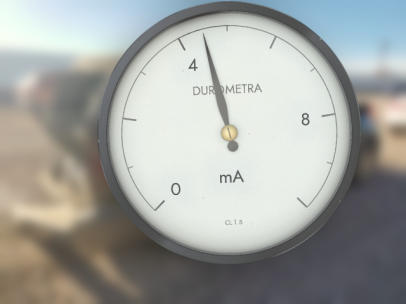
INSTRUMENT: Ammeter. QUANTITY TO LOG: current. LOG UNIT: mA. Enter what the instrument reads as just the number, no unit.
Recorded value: 4.5
